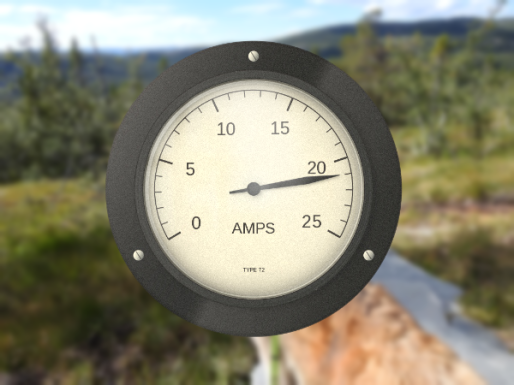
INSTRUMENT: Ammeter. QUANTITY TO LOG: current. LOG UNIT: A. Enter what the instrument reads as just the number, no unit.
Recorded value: 21
